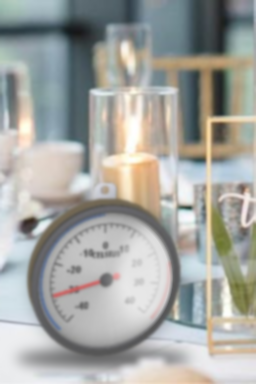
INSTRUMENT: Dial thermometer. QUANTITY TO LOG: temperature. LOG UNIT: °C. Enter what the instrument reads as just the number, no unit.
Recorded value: -30
